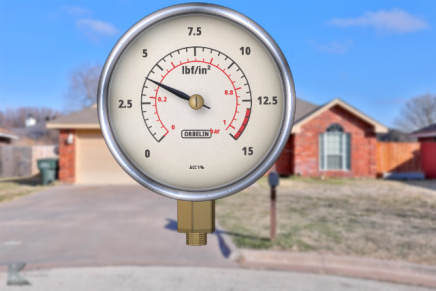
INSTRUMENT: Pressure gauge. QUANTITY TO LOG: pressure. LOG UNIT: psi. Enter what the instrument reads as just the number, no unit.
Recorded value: 4
